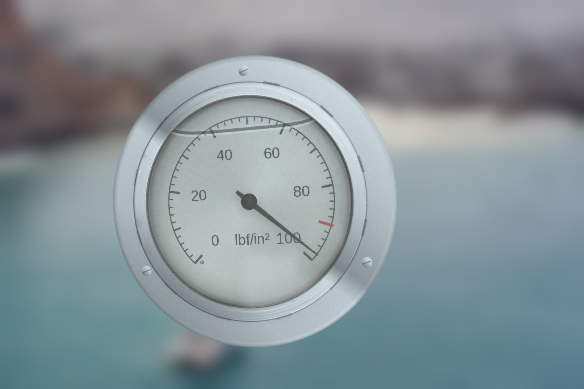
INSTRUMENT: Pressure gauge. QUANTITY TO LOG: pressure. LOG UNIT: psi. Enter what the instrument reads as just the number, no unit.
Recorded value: 98
